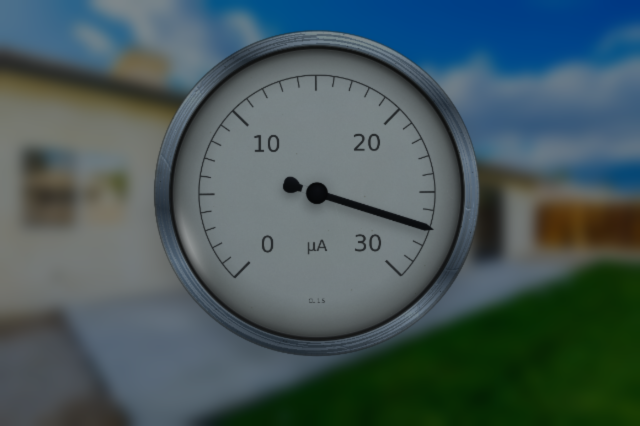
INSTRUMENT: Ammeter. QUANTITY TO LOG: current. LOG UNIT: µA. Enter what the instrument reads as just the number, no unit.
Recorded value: 27
